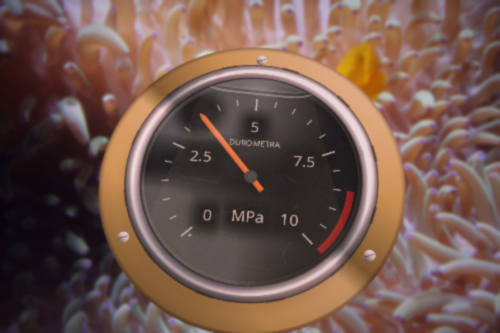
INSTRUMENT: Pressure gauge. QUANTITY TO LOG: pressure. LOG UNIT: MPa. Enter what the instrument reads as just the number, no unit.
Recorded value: 3.5
